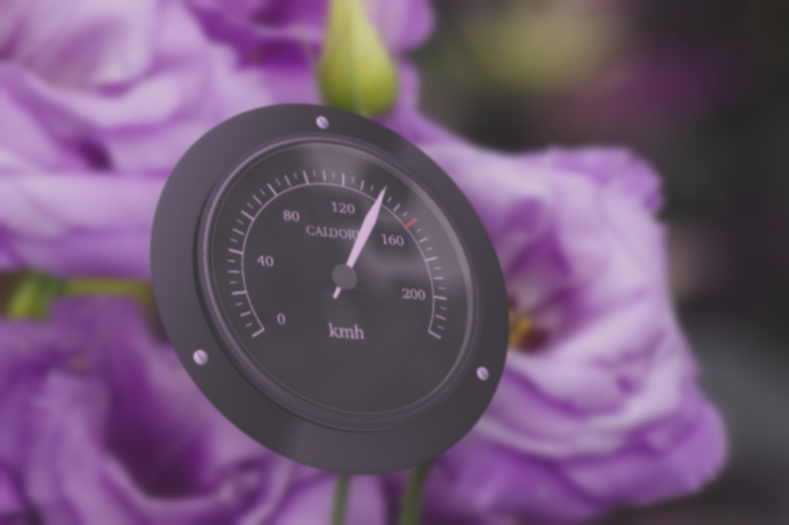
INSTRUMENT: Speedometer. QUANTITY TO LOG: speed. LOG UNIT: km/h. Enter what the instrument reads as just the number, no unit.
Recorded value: 140
